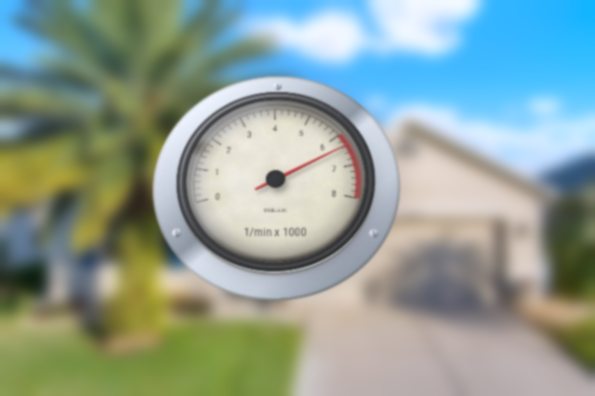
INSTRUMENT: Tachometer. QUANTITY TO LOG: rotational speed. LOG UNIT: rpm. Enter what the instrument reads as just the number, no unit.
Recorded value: 6400
